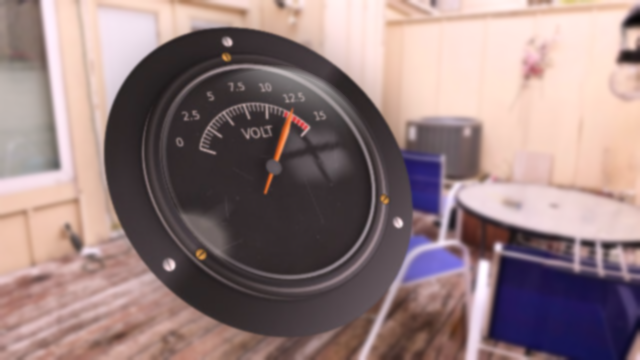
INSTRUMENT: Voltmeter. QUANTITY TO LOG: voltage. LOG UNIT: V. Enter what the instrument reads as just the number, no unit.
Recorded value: 12.5
